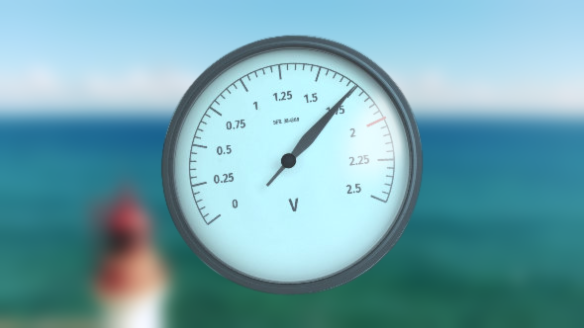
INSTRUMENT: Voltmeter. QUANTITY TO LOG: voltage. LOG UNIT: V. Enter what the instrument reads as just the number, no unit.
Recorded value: 1.75
